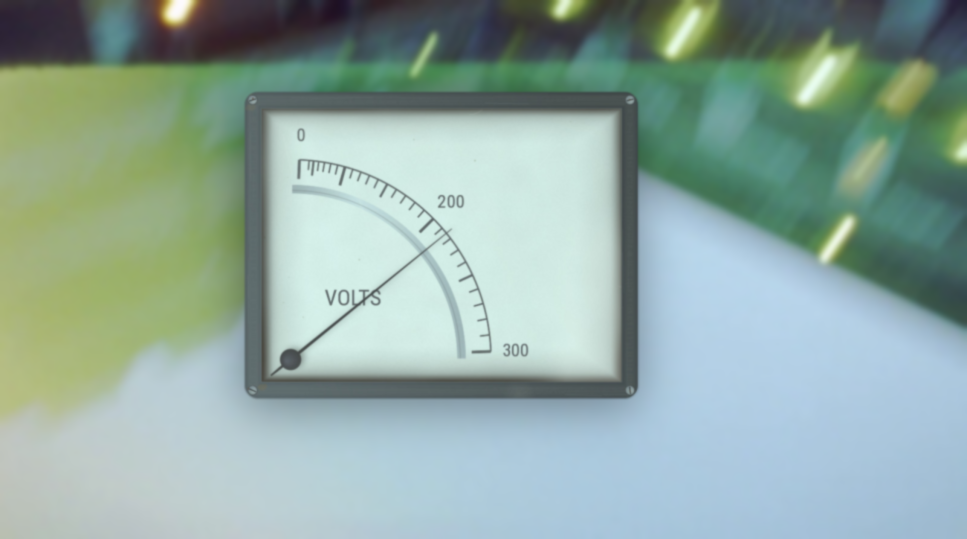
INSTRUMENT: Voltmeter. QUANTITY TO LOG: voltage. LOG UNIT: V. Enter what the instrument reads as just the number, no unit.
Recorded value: 215
